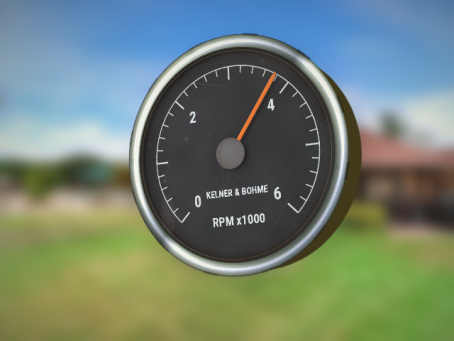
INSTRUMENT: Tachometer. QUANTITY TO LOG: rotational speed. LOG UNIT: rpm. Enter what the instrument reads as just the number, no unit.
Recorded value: 3800
